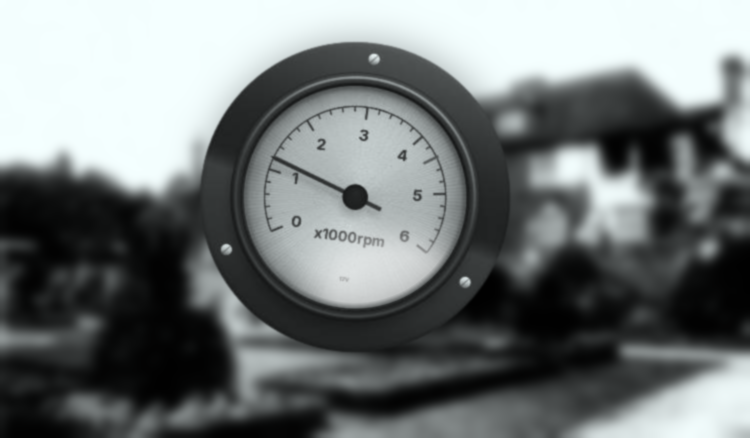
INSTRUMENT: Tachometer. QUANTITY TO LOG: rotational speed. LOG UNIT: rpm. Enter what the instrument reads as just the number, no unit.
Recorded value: 1200
